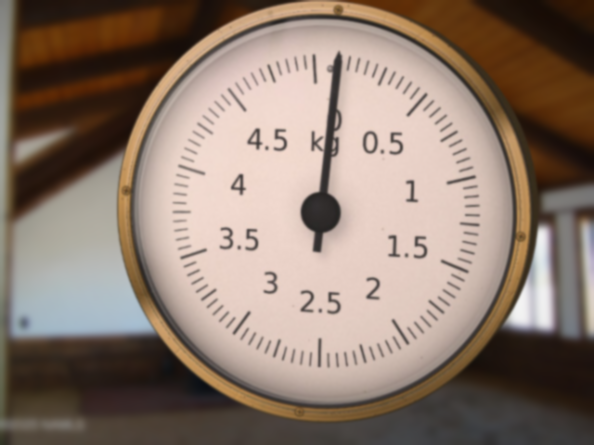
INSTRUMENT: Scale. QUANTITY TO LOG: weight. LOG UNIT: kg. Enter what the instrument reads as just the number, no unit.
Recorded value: 0
